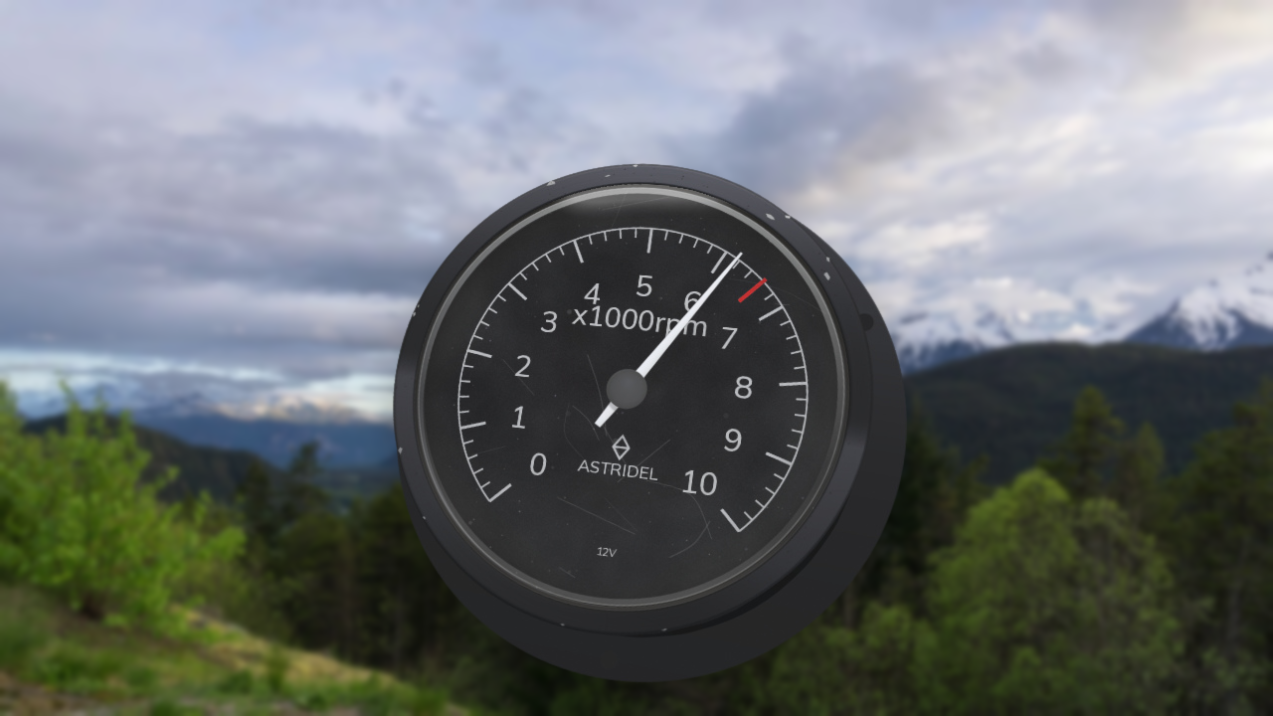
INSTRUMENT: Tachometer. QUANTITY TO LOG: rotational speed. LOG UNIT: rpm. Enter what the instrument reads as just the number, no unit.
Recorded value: 6200
